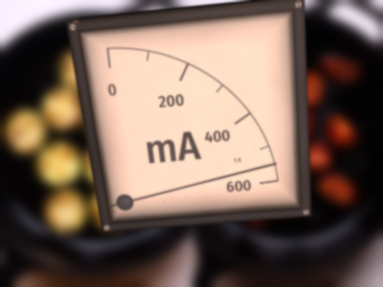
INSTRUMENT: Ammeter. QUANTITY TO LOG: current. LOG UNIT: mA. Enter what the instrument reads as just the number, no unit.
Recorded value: 550
